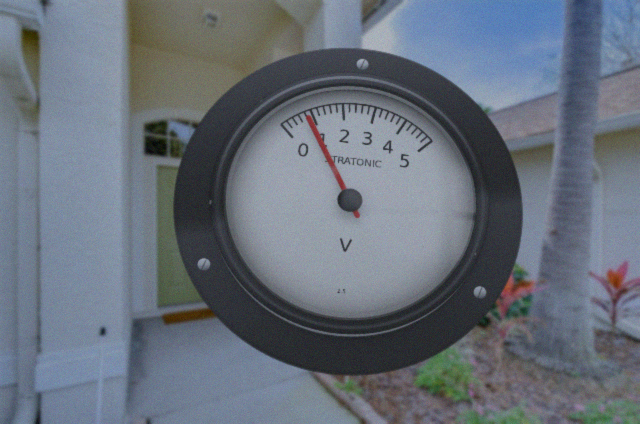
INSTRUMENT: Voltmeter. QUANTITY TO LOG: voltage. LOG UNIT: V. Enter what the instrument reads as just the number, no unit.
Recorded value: 0.8
